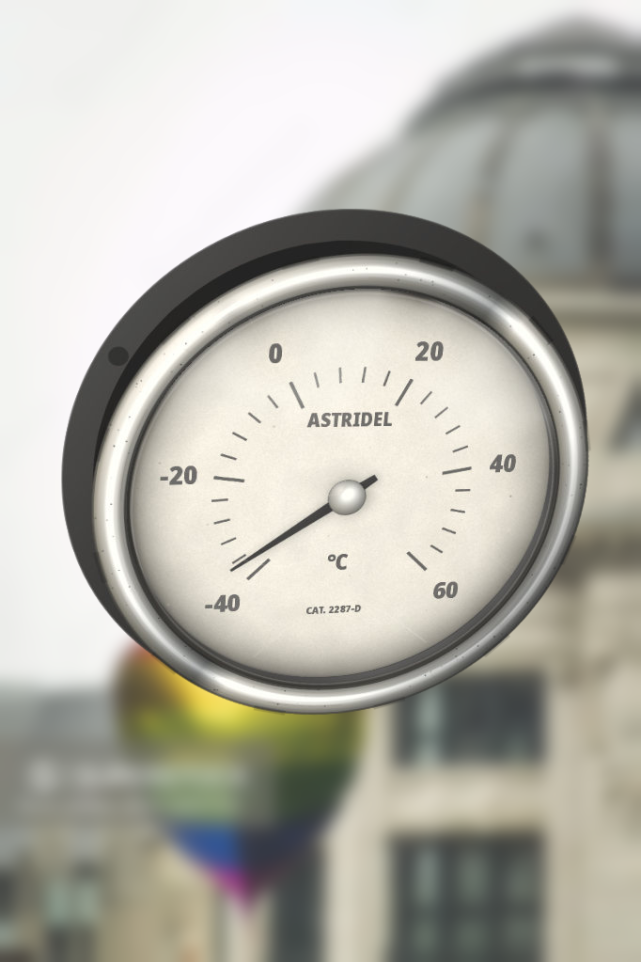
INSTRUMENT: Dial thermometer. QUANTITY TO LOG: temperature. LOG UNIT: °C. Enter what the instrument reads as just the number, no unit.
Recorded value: -36
